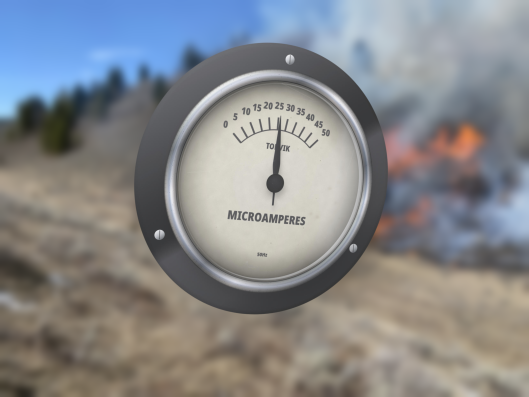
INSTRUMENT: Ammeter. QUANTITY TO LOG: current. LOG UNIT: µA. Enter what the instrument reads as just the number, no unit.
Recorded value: 25
